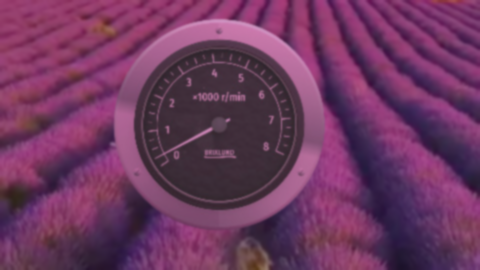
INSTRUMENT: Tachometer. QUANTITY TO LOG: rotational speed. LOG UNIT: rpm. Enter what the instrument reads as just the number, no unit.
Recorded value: 250
